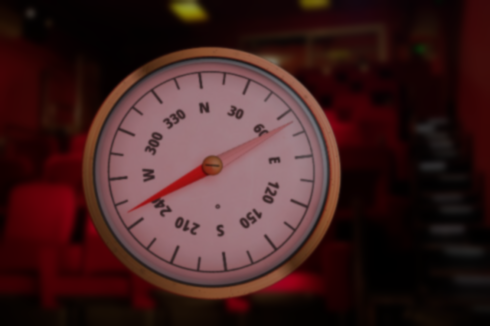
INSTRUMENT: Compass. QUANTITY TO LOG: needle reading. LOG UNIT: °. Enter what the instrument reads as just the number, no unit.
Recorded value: 247.5
